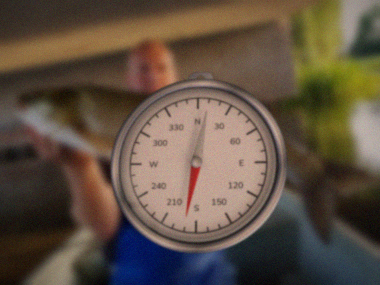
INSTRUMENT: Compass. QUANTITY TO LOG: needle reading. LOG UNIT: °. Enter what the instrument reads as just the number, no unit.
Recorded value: 190
